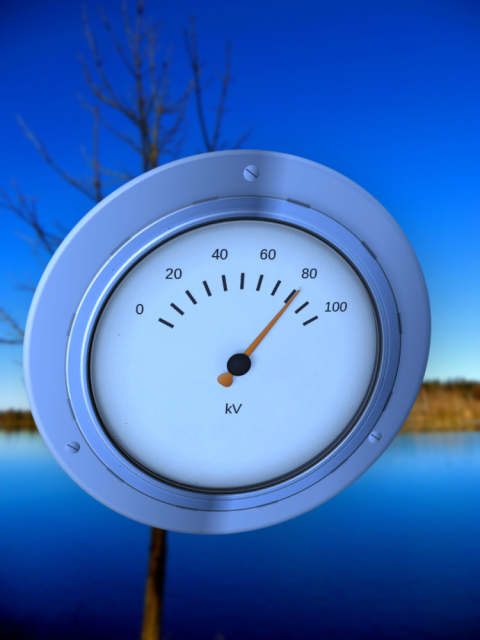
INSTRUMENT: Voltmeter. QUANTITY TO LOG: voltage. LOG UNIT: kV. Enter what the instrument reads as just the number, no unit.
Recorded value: 80
